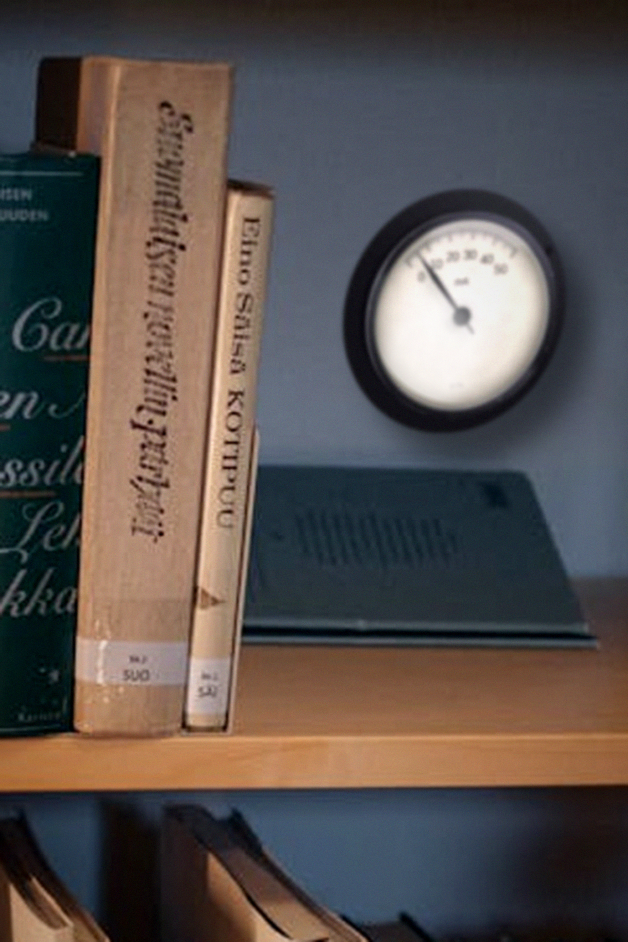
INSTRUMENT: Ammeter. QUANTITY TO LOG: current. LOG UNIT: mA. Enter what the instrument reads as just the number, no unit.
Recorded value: 5
